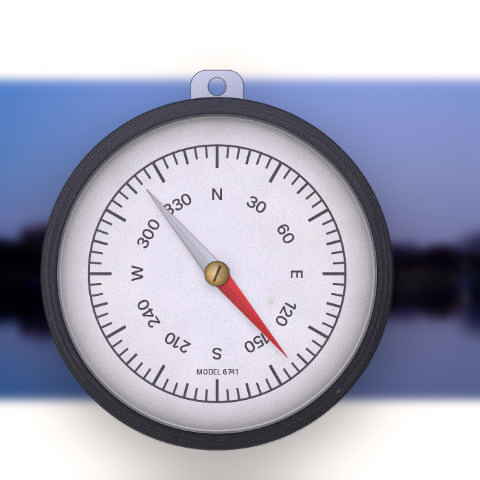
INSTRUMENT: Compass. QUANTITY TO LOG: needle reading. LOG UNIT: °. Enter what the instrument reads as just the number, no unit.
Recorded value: 140
